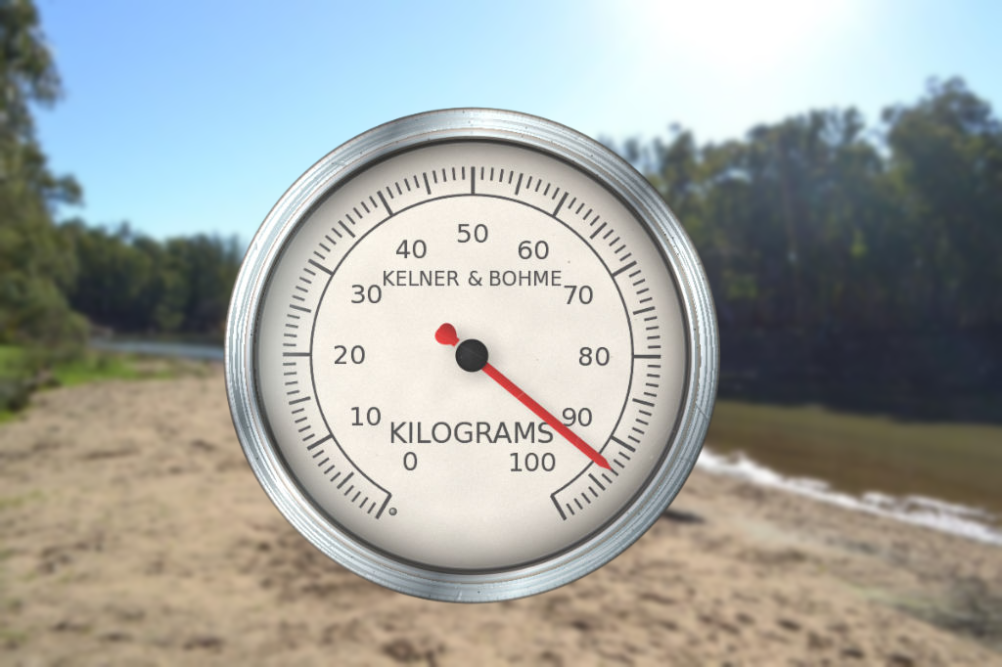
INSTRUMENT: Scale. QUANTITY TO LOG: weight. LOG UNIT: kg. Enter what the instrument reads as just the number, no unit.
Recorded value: 93
